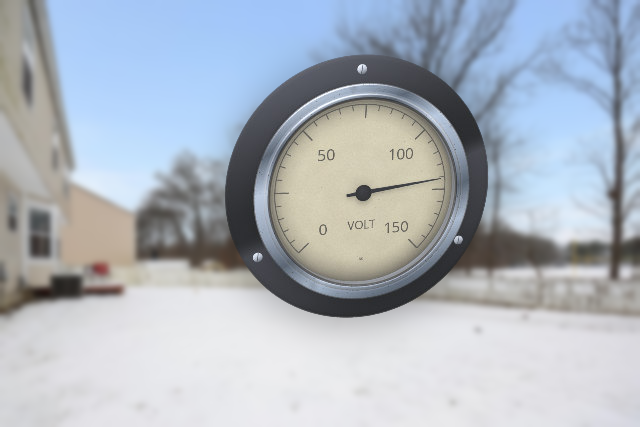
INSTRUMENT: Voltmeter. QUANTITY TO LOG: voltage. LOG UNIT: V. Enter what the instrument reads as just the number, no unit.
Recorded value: 120
